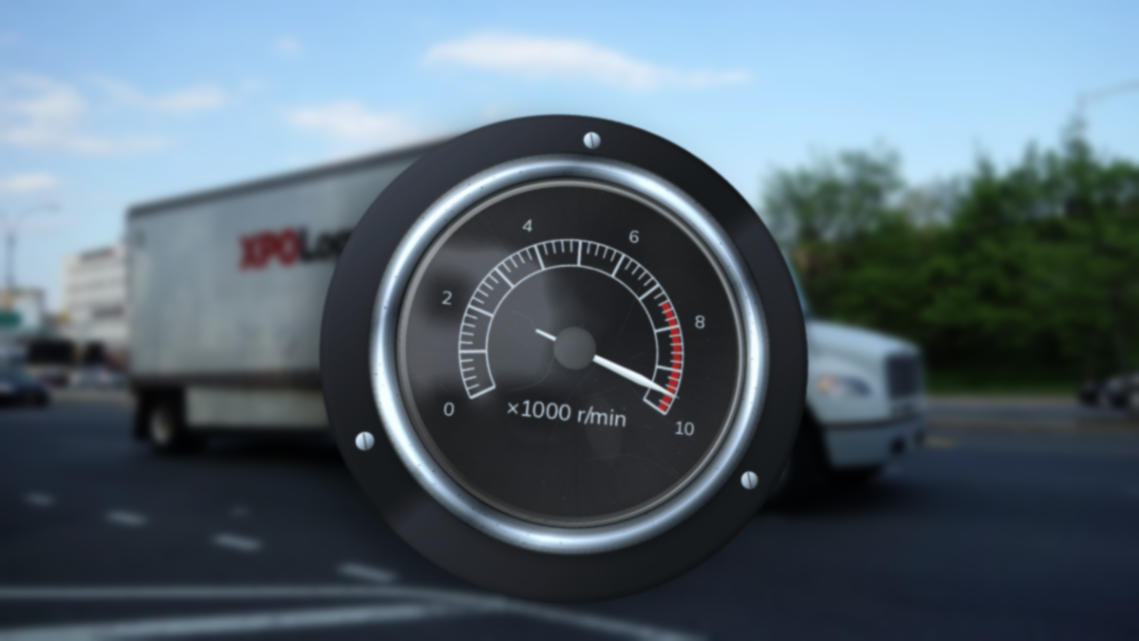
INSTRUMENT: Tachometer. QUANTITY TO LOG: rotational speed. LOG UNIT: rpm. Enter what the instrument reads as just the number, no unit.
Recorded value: 9600
